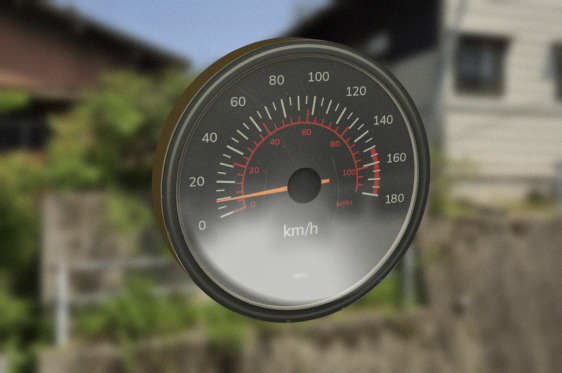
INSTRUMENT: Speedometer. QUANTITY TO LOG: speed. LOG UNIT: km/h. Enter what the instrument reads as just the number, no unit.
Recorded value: 10
